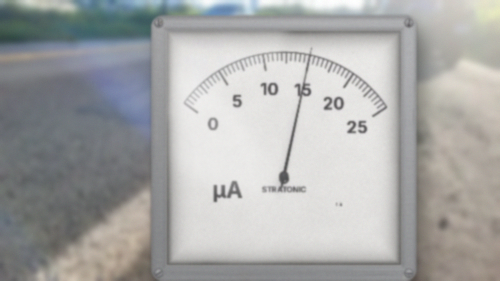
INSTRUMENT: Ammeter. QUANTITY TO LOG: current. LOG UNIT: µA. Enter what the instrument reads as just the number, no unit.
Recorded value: 15
